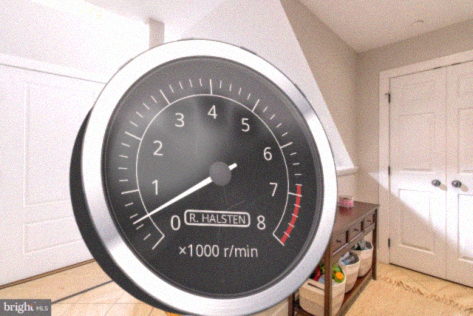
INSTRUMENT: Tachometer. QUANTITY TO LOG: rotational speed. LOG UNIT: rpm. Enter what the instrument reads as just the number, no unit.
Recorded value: 500
